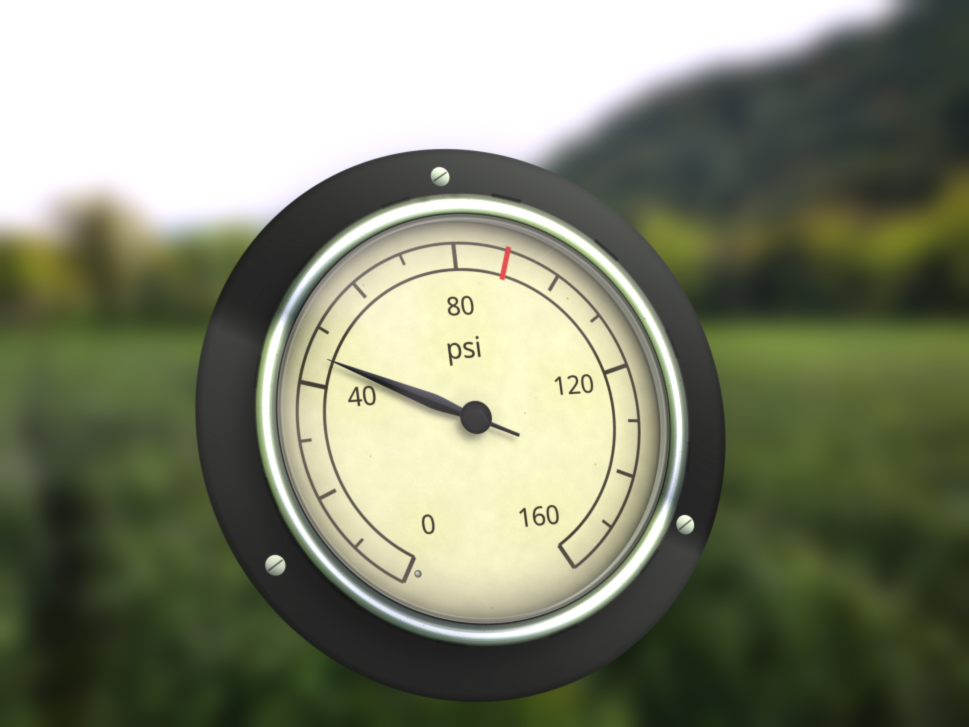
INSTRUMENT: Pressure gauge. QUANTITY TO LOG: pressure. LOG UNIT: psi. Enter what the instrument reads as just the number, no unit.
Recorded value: 45
